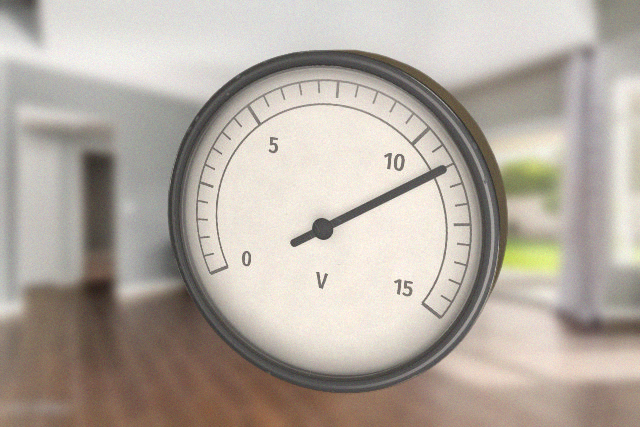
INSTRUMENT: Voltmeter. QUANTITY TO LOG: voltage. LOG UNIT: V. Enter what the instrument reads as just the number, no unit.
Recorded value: 11
